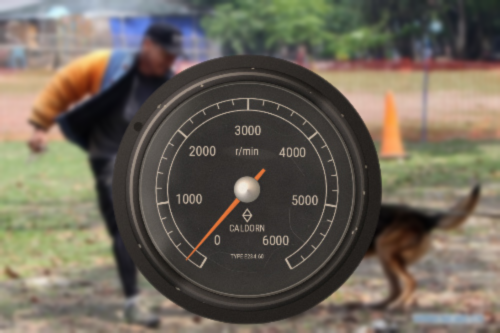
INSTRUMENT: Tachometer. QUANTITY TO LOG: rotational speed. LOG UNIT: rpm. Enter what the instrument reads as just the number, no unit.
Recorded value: 200
